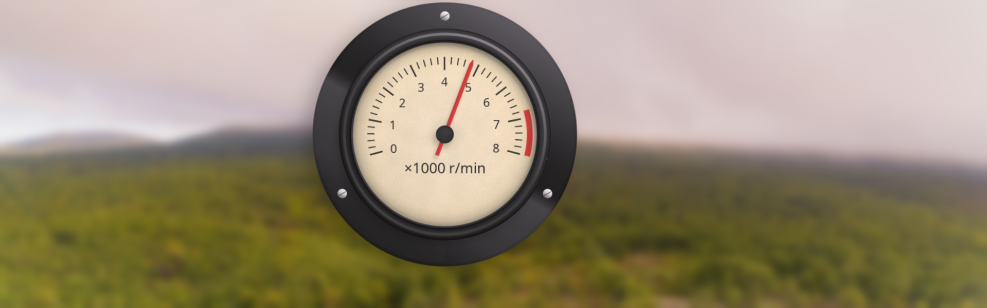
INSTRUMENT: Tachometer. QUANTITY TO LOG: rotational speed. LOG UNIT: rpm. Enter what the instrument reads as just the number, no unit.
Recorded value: 4800
